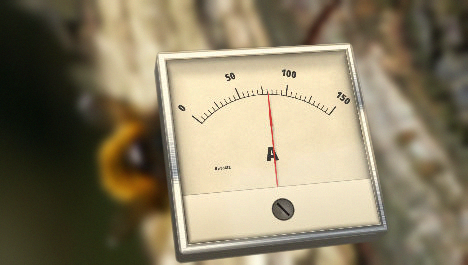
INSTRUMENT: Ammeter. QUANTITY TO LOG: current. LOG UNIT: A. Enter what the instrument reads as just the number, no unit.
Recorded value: 80
